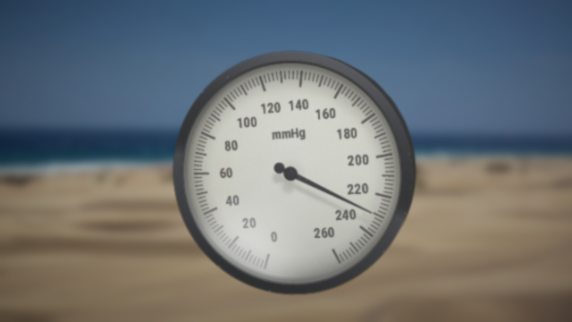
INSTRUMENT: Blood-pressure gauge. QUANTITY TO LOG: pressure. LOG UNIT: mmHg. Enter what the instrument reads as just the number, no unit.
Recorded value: 230
